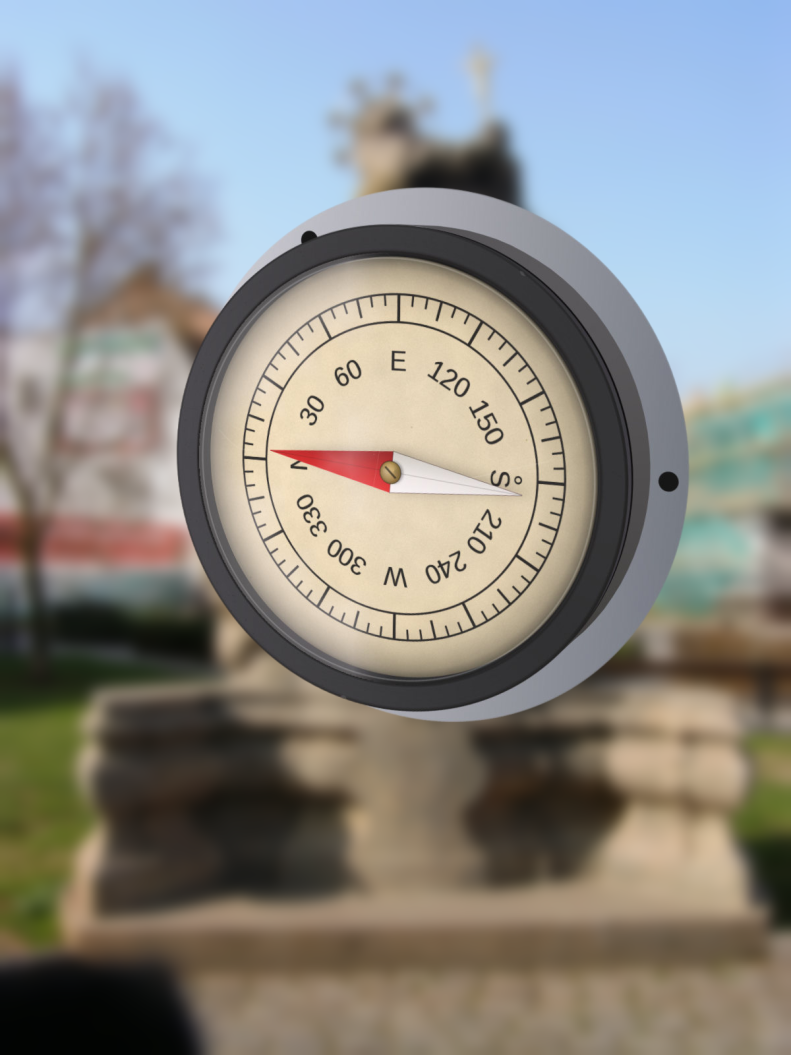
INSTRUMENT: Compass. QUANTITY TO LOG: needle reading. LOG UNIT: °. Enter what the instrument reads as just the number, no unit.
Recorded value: 5
